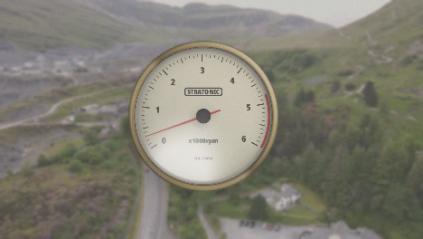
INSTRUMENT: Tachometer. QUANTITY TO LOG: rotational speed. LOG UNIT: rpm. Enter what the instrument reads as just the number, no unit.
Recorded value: 300
